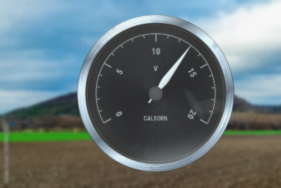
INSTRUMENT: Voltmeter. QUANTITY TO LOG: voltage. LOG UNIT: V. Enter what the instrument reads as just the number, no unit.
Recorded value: 13
